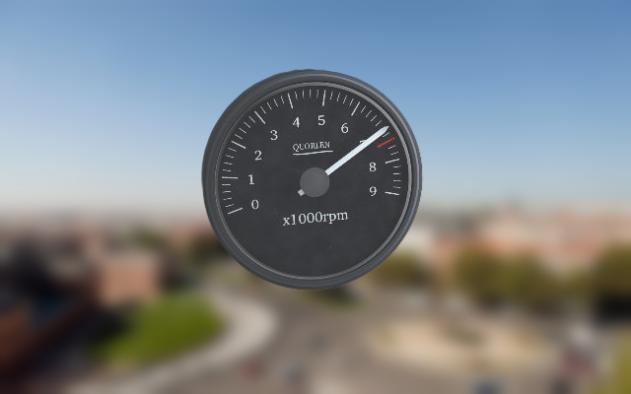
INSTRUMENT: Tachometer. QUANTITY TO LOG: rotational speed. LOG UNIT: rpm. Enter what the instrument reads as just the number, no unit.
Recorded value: 7000
